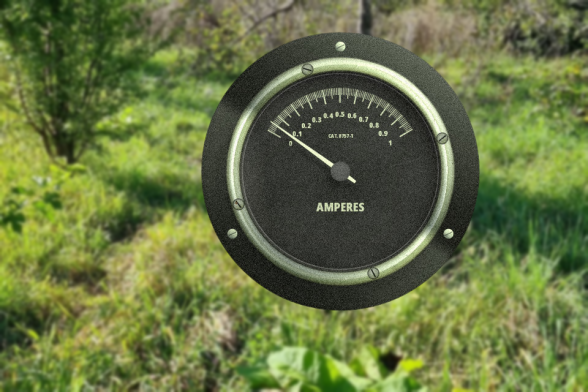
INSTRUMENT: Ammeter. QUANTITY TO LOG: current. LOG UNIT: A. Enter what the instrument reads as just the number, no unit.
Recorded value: 0.05
